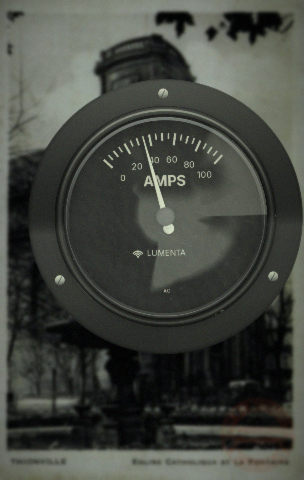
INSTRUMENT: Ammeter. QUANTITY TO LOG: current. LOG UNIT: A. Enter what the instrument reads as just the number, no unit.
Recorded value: 35
